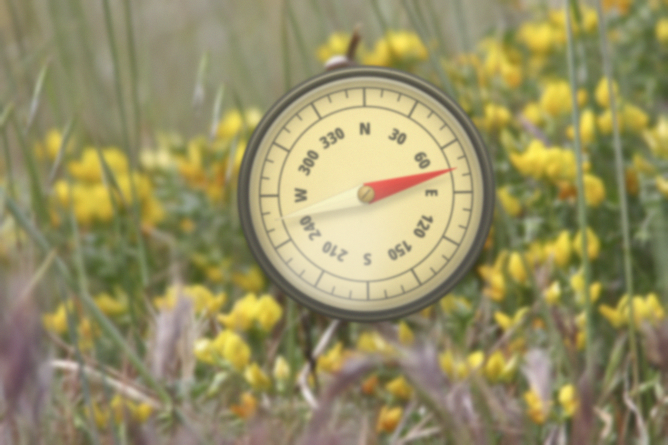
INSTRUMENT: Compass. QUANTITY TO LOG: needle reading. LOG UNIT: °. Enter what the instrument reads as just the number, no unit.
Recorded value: 75
